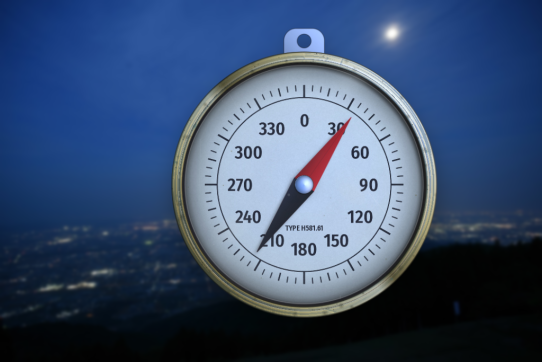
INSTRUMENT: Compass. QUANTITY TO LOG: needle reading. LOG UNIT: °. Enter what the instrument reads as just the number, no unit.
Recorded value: 35
